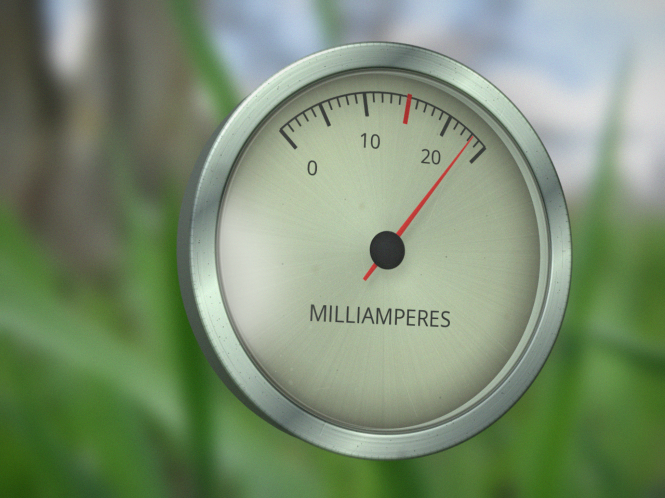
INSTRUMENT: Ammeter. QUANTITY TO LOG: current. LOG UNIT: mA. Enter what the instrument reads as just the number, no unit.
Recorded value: 23
